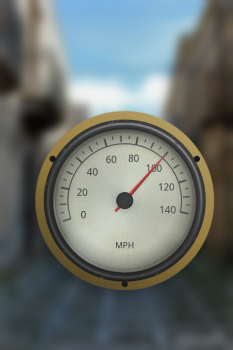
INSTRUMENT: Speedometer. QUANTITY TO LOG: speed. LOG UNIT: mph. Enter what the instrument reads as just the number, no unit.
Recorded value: 100
